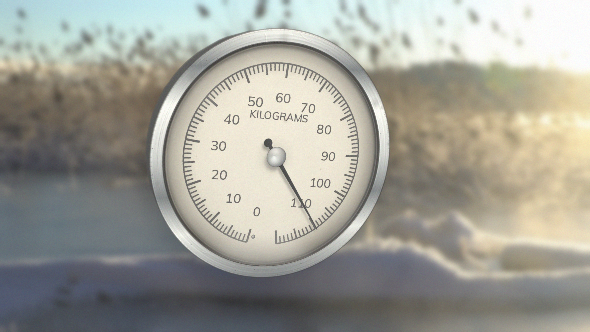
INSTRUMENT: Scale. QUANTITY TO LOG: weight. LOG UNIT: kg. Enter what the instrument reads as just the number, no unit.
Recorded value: 110
